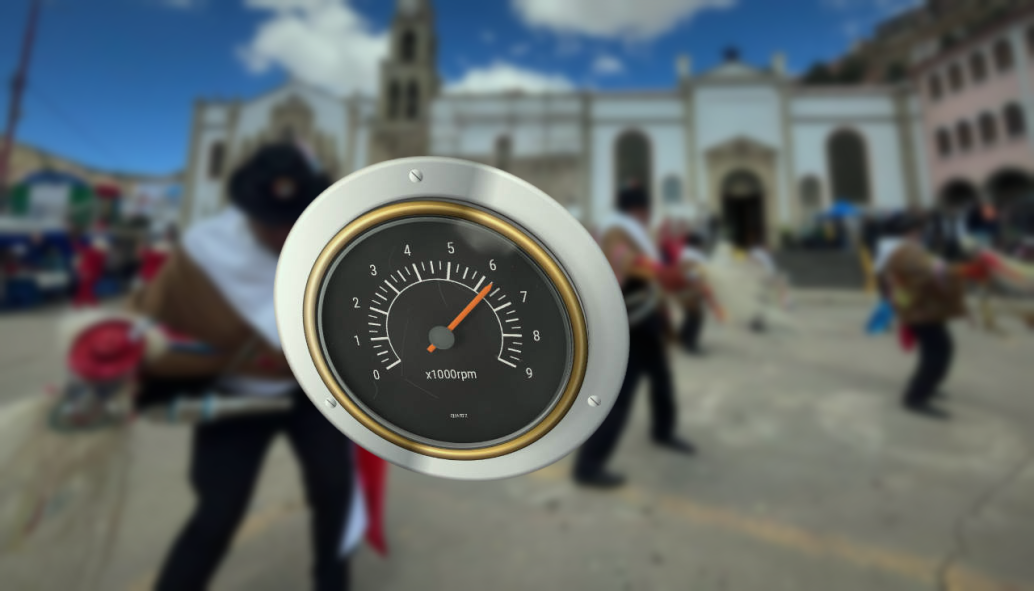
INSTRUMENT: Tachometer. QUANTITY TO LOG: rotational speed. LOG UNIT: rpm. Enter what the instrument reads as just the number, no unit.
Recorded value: 6250
